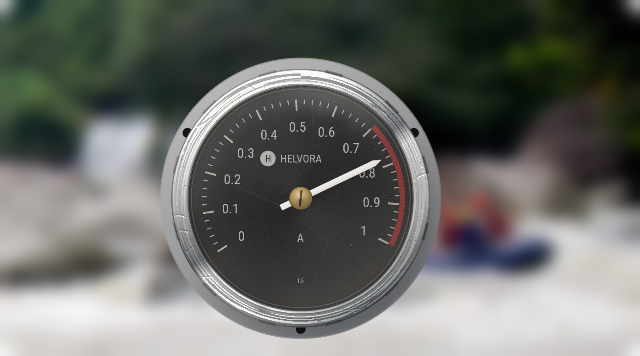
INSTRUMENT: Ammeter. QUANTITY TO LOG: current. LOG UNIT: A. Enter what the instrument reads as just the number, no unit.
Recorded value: 0.78
